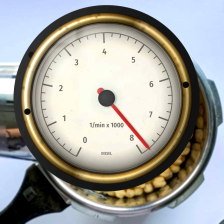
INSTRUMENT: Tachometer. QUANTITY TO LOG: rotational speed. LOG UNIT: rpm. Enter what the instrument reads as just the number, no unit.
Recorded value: 7800
